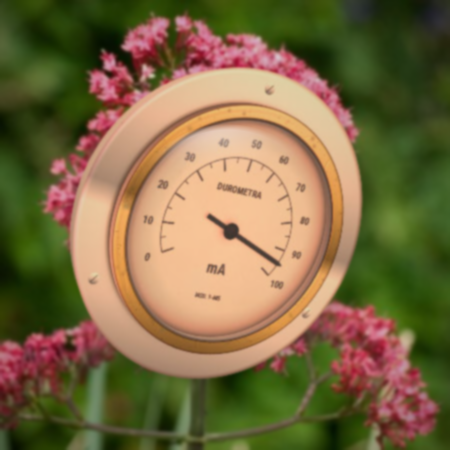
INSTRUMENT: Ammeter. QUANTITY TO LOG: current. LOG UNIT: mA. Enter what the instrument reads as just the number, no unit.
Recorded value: 95
